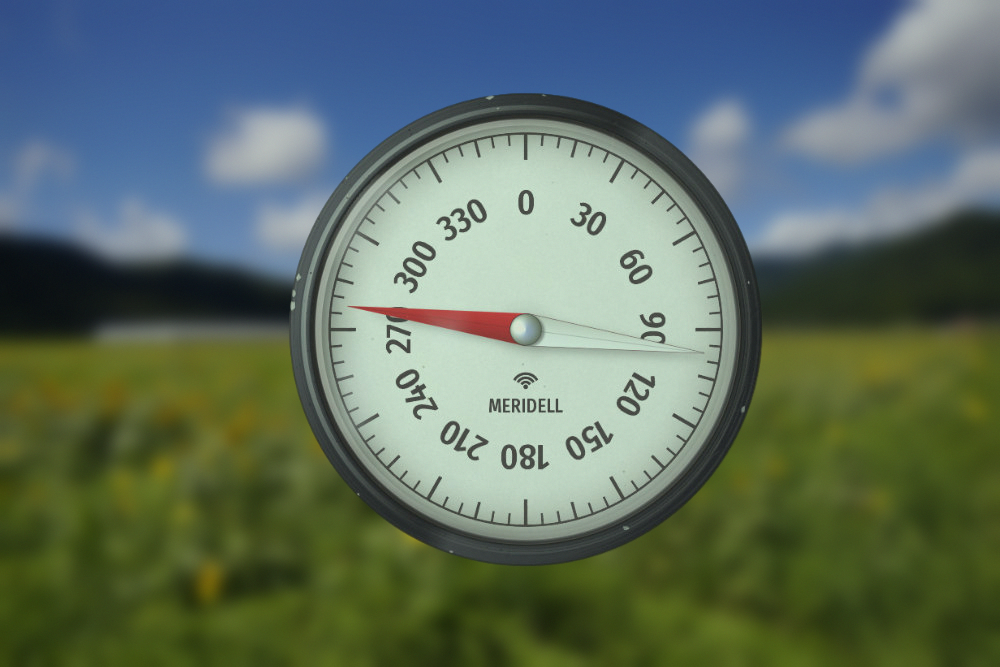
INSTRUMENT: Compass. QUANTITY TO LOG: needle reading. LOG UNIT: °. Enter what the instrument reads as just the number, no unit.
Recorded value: 277.5
